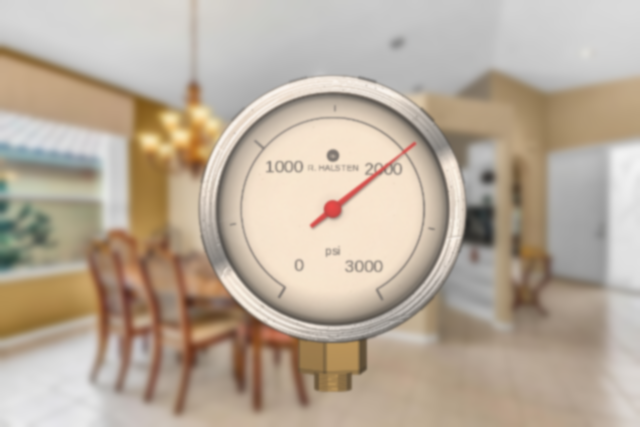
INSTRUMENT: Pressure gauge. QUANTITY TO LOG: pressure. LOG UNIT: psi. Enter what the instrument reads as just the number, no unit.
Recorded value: 2000
